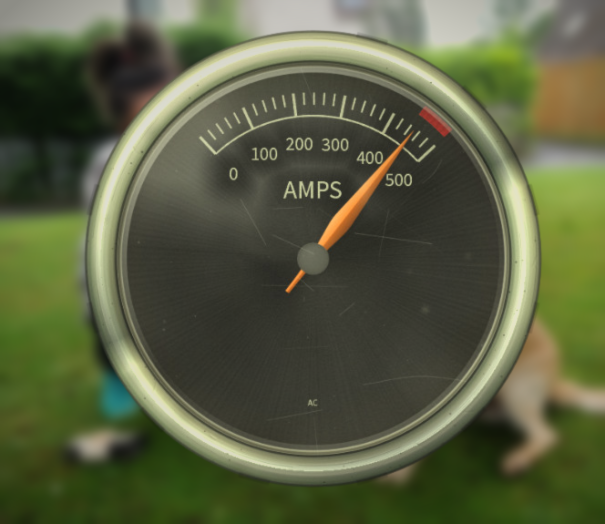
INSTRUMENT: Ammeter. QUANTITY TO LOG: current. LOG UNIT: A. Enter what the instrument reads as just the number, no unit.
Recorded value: 450
